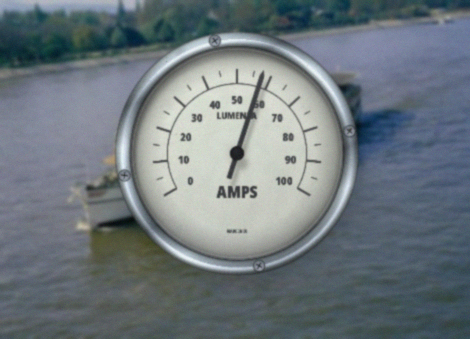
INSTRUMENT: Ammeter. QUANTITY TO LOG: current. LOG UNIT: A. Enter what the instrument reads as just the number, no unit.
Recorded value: 57.5
